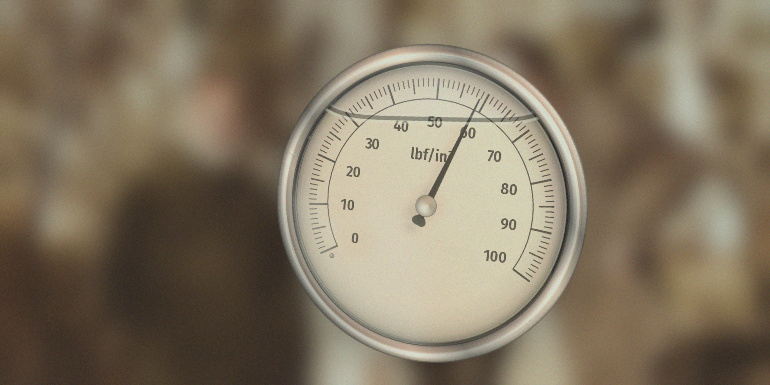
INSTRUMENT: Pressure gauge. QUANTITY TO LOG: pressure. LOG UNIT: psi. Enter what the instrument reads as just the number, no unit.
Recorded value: 59
